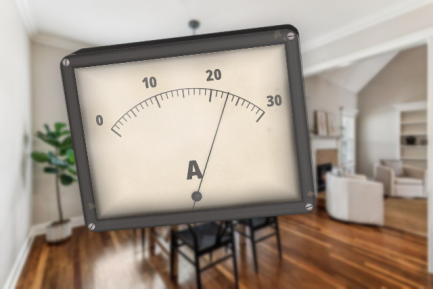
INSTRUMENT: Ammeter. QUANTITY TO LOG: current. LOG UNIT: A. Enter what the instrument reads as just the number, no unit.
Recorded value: 23
